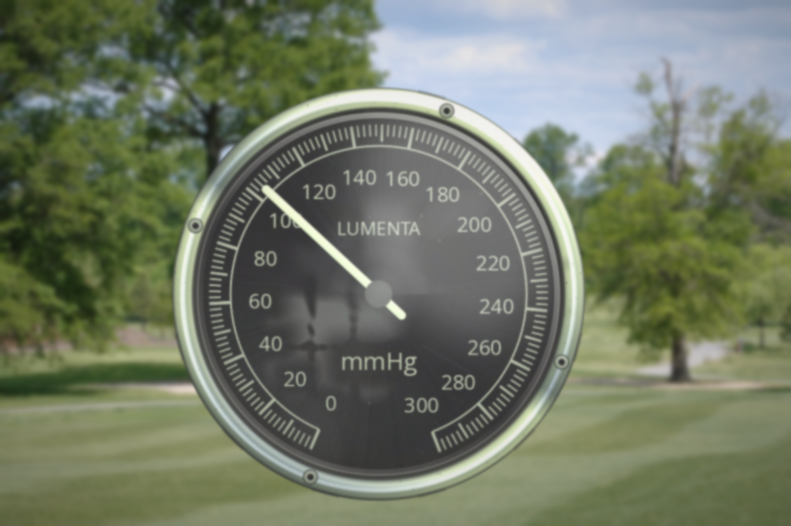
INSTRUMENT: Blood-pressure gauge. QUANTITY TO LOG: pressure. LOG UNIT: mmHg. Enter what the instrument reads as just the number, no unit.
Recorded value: 104
